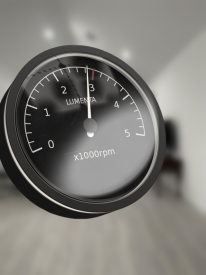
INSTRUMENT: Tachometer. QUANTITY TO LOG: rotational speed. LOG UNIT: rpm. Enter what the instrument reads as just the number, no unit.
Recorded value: 2800
